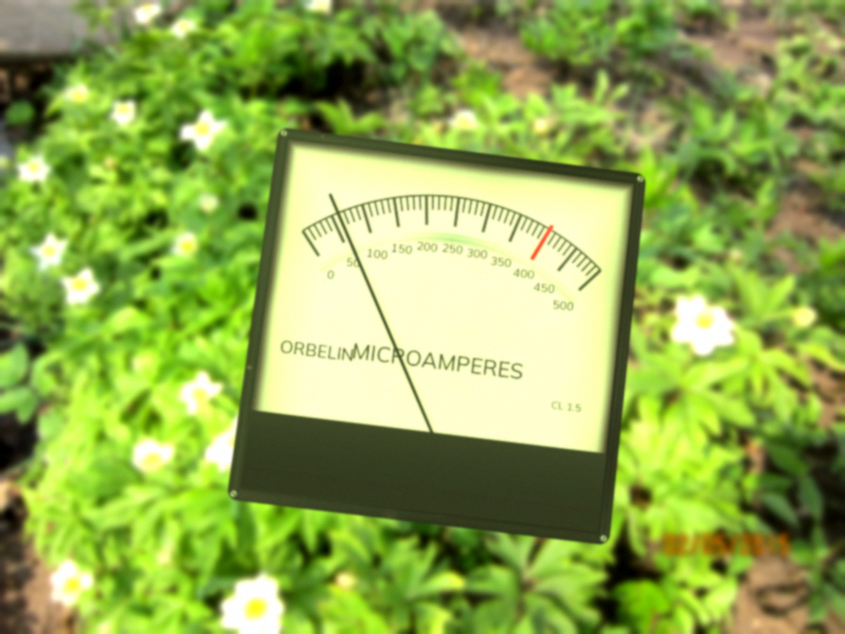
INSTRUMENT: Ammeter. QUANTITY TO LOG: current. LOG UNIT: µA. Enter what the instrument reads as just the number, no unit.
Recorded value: 60
